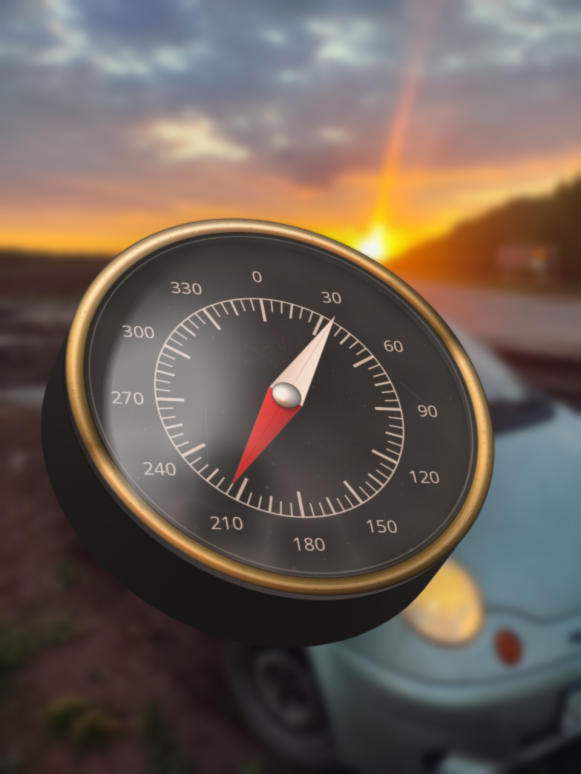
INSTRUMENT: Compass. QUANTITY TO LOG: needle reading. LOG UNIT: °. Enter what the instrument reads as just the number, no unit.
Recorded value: 215
